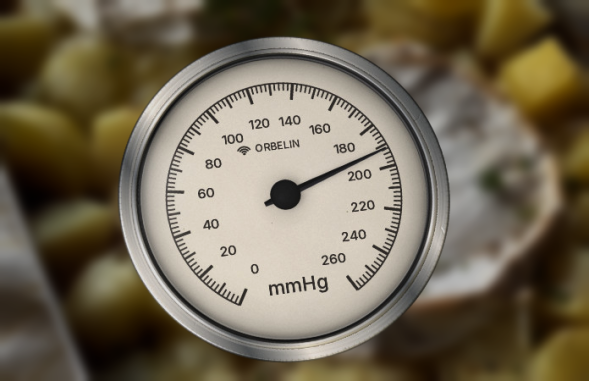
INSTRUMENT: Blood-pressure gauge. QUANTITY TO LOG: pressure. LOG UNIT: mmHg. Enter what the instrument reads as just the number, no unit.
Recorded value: 192
